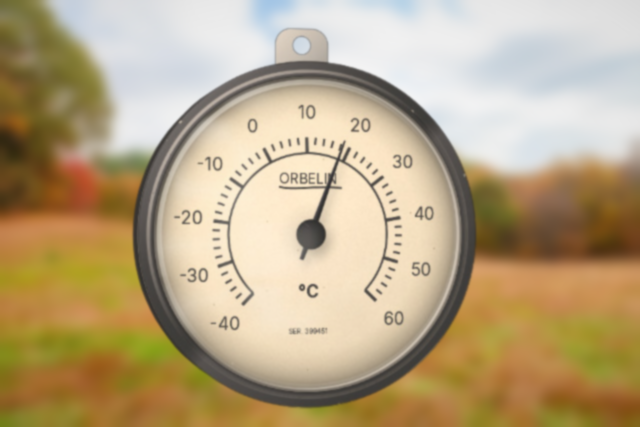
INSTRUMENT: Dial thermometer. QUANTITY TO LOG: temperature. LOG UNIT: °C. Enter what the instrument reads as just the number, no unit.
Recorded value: 18
